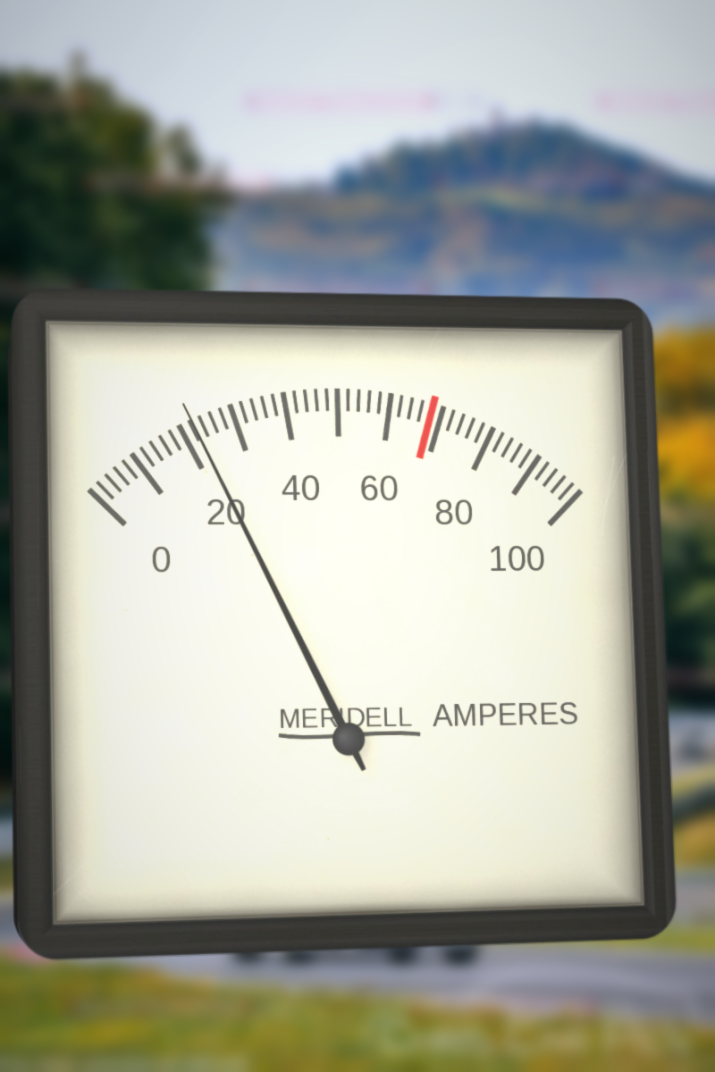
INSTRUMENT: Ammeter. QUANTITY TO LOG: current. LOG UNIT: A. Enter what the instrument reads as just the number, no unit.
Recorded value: 22
